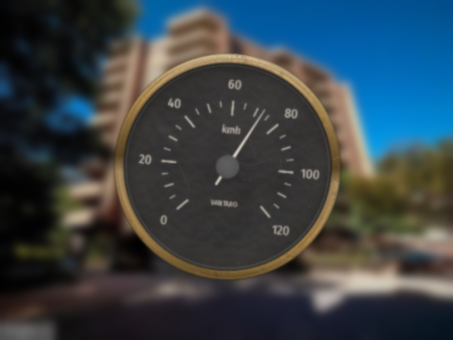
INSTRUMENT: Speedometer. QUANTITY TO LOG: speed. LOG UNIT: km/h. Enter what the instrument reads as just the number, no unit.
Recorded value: 72.5
